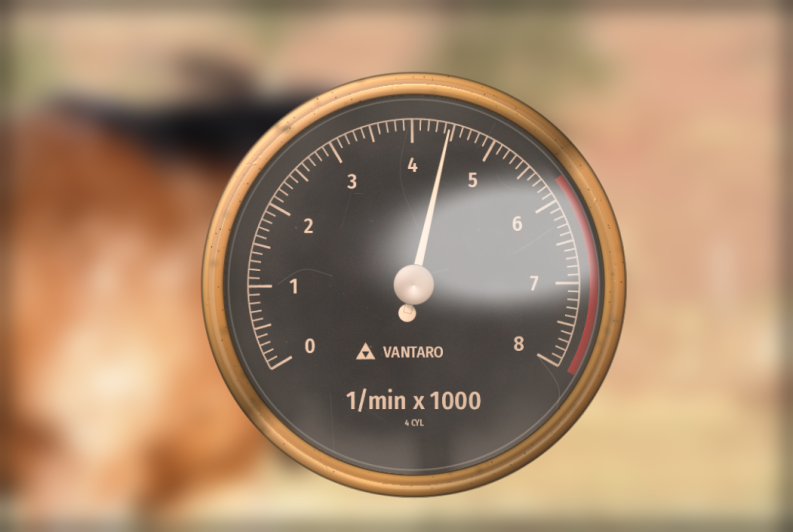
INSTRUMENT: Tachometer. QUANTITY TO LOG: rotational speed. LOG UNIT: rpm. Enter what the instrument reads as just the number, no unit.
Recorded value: 4450
